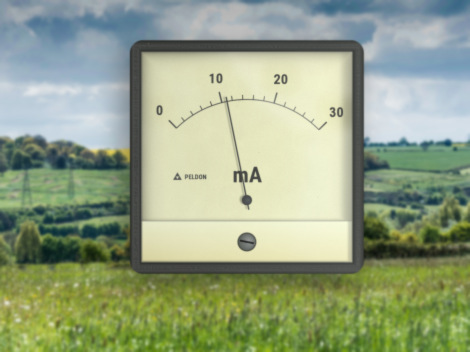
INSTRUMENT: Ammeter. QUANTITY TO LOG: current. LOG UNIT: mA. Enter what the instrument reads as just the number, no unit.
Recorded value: 11
